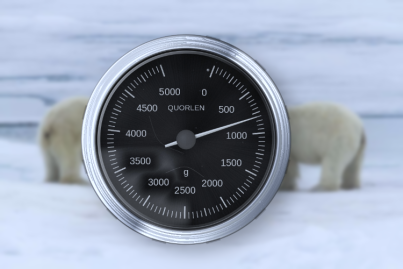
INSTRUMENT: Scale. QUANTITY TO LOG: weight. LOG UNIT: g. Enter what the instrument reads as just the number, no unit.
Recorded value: 800
